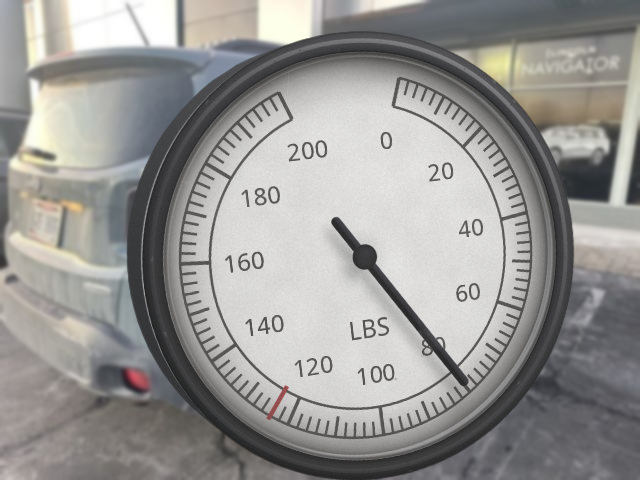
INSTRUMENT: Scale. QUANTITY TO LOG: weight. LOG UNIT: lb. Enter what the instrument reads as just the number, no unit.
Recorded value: 80
